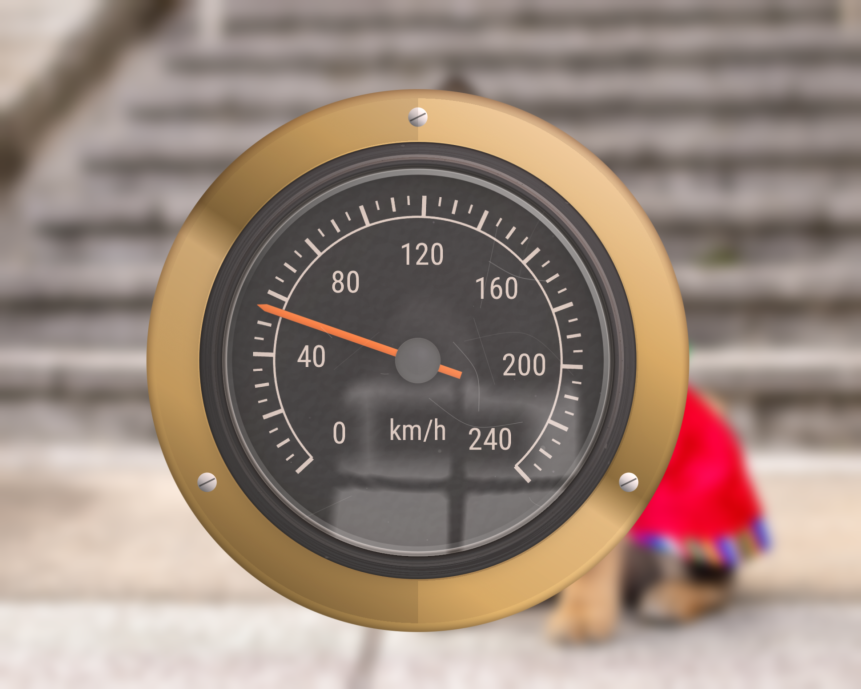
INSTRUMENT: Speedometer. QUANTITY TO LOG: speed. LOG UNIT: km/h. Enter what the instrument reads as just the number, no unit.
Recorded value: 55
